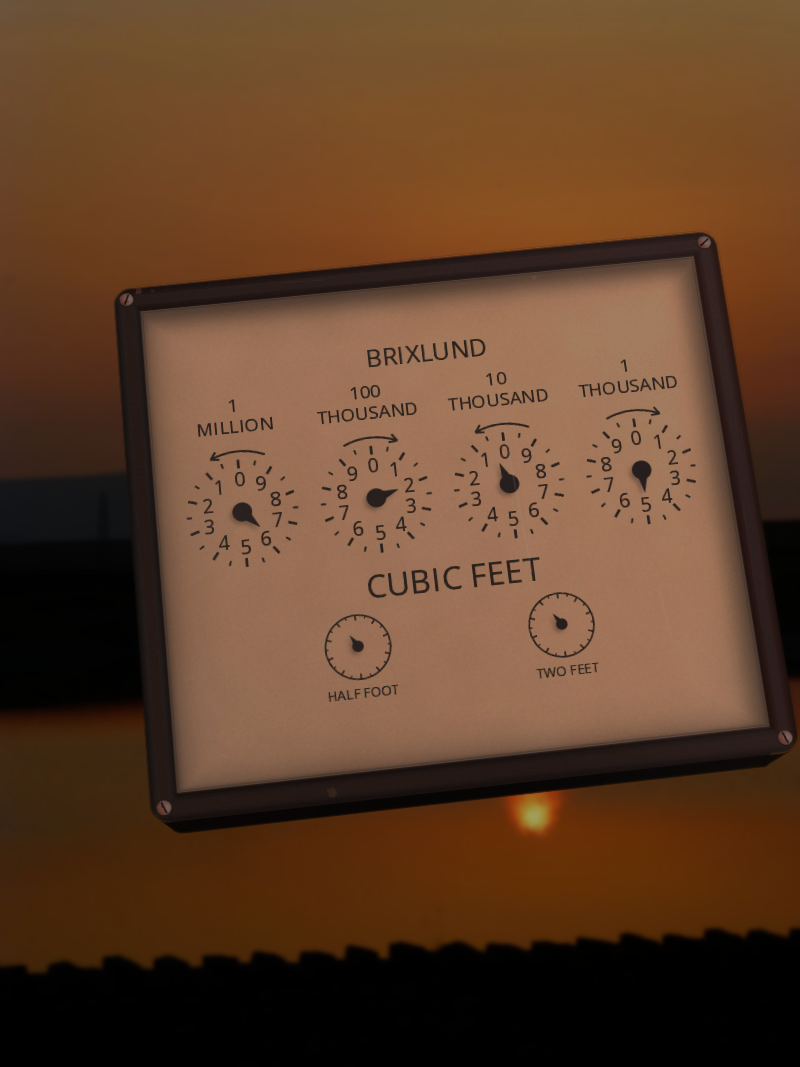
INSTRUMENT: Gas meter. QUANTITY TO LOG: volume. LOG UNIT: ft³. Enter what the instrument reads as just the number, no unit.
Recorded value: 620500
